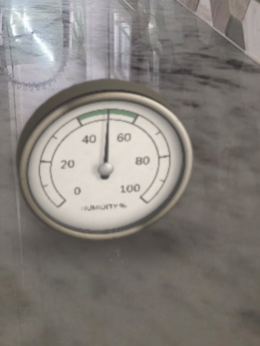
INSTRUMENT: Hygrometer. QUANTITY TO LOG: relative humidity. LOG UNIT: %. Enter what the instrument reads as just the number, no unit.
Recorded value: 50
